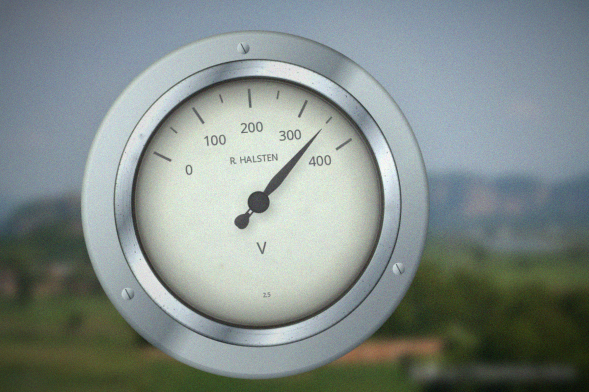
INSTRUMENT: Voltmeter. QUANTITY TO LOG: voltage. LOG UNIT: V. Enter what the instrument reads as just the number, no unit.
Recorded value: 350
